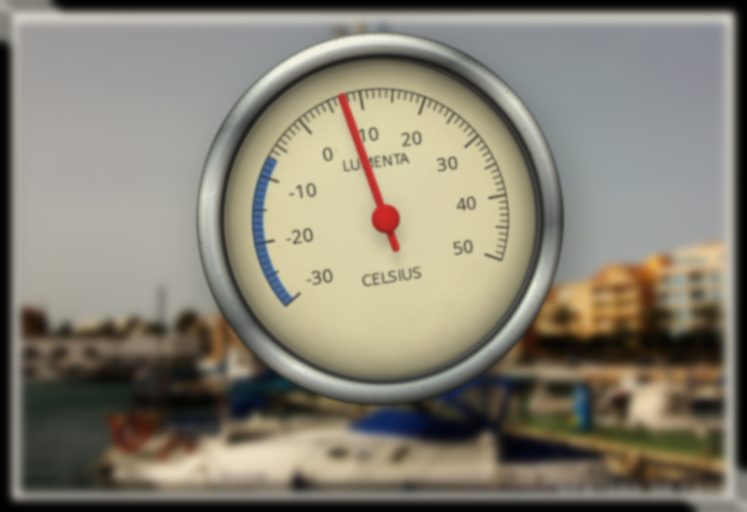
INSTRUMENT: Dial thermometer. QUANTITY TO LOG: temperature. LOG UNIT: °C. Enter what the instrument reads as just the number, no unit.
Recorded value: 7
